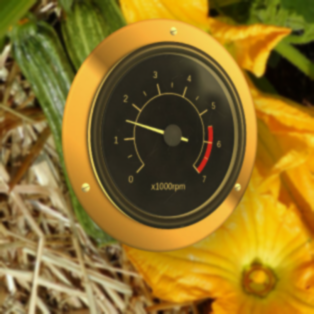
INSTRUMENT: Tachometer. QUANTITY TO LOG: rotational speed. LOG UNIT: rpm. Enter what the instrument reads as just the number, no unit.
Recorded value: 1500
